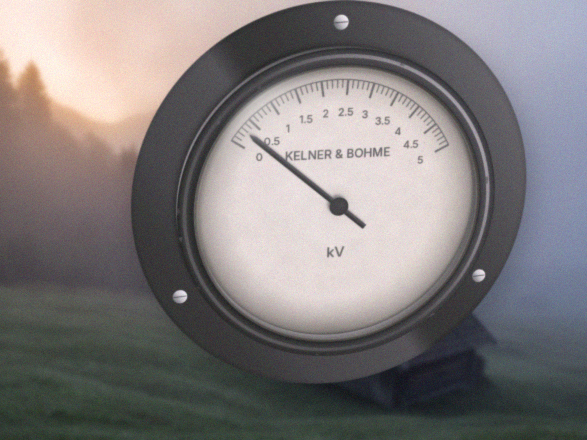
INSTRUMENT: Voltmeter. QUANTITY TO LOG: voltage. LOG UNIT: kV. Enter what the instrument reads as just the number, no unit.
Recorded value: 0.3
